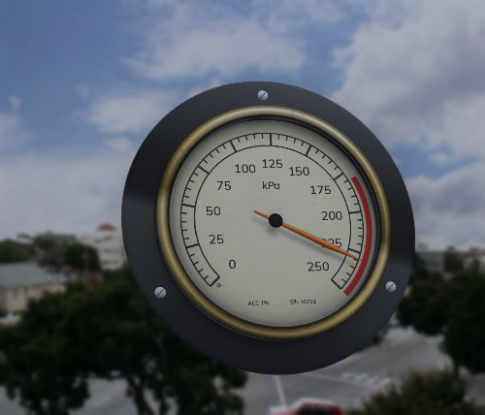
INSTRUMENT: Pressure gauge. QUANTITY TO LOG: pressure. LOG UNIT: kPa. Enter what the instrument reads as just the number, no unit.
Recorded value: 230
